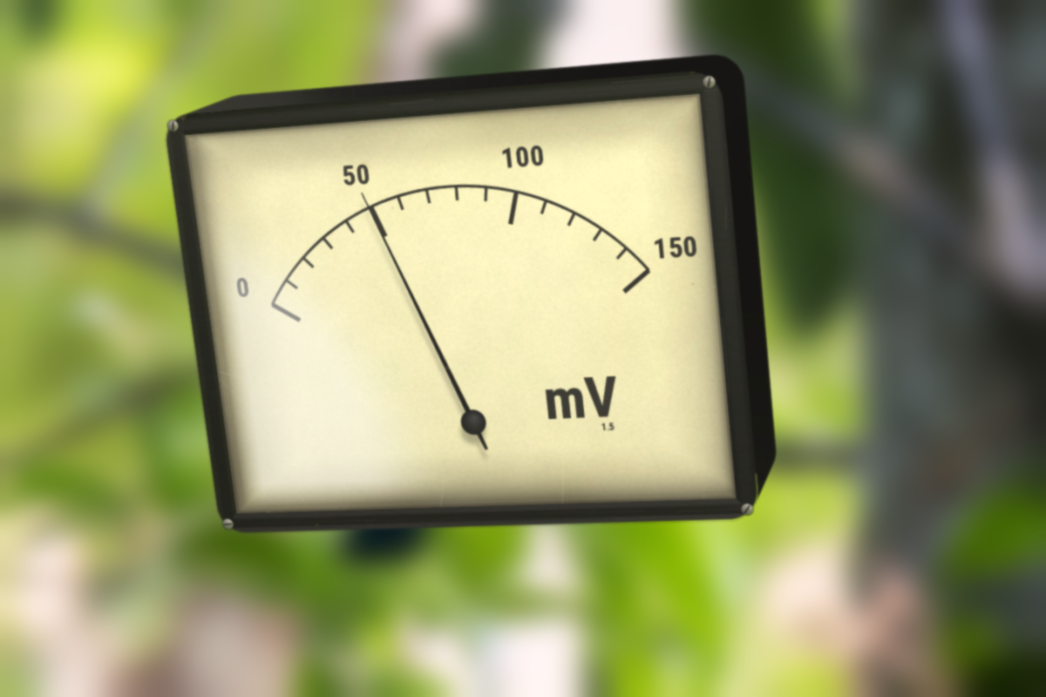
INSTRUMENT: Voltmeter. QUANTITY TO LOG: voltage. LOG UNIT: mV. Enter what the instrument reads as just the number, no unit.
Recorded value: 50
